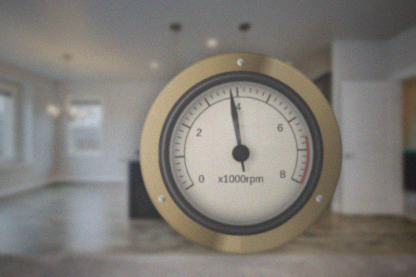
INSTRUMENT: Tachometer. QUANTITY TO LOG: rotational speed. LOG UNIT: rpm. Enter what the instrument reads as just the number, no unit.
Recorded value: 3800
